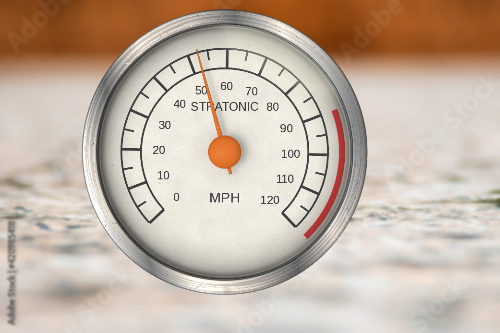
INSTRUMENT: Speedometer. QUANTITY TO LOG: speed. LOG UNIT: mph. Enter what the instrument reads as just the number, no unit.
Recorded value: 52.5
